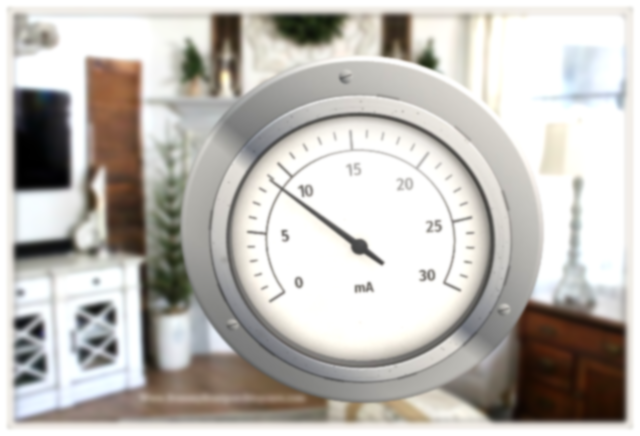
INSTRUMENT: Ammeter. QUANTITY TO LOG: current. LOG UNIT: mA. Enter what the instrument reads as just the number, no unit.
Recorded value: 9
